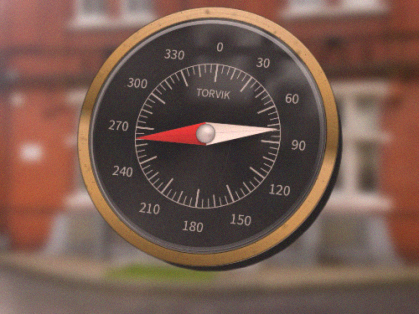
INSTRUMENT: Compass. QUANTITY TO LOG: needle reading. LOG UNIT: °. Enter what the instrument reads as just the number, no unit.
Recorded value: 260
